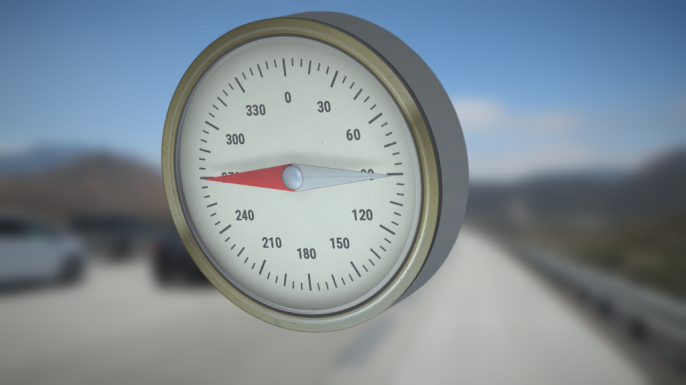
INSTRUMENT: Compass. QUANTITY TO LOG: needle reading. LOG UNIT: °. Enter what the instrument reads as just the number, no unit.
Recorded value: 270
